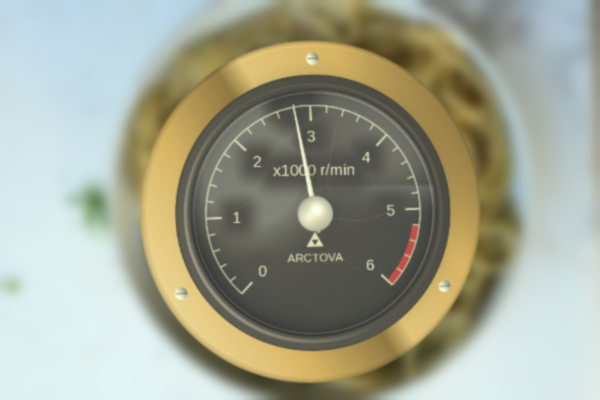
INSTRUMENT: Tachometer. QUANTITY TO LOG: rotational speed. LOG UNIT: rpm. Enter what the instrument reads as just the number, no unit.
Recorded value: 2800
